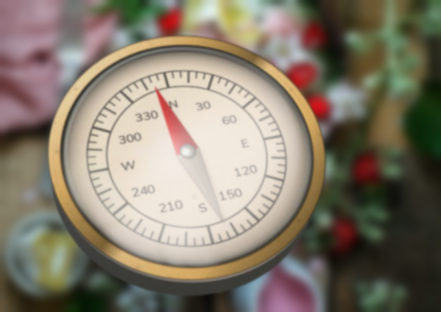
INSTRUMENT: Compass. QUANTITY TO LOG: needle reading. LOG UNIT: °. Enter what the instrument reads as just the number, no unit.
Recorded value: 350
